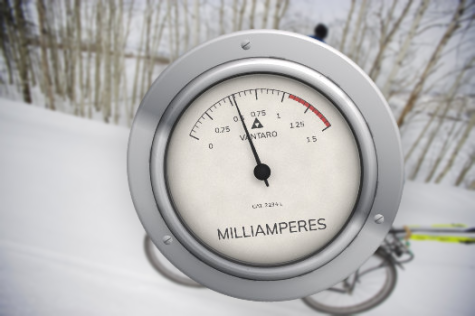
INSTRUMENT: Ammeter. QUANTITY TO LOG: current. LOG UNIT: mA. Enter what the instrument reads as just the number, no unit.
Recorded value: 0.55
